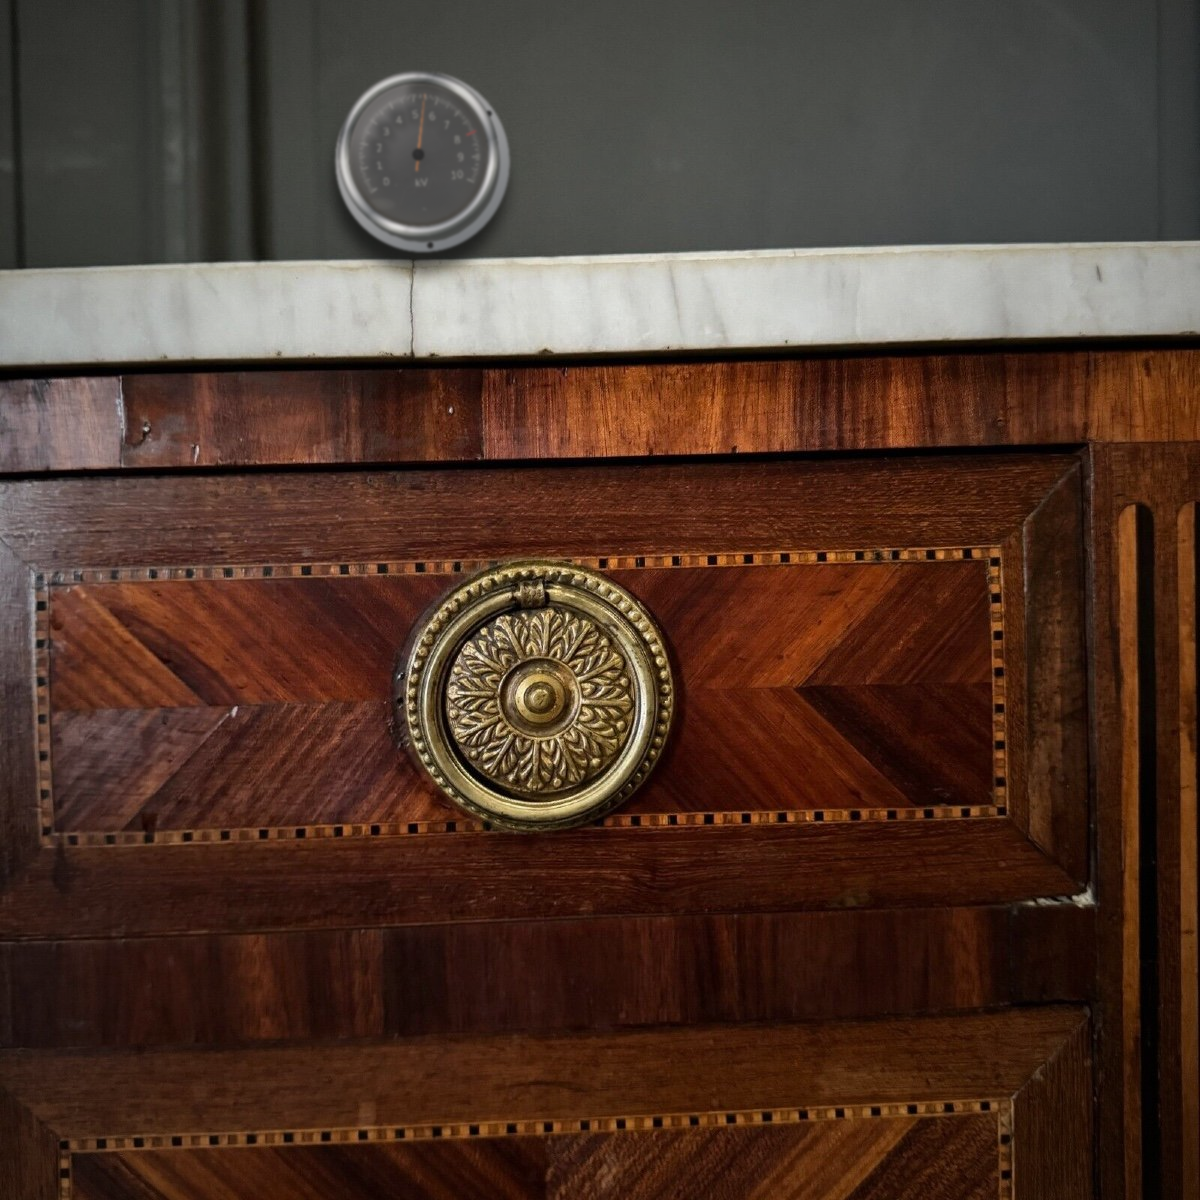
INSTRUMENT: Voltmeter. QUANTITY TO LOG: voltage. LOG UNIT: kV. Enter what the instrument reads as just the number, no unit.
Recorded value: 5.5
